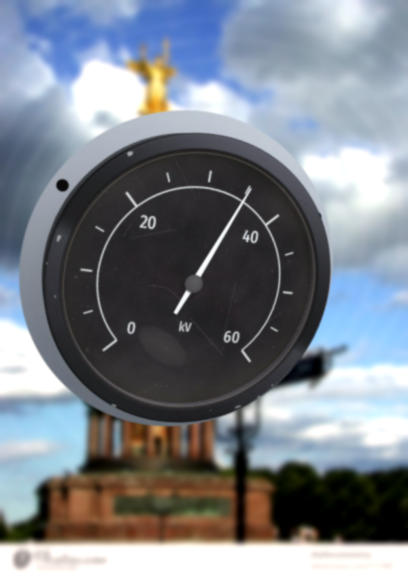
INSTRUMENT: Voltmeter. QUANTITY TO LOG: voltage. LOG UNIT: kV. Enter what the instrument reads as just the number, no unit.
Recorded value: 35
